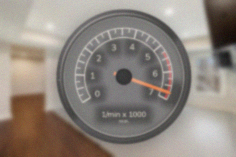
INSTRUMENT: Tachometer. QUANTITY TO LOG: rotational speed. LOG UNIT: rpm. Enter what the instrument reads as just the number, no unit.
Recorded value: 6750
